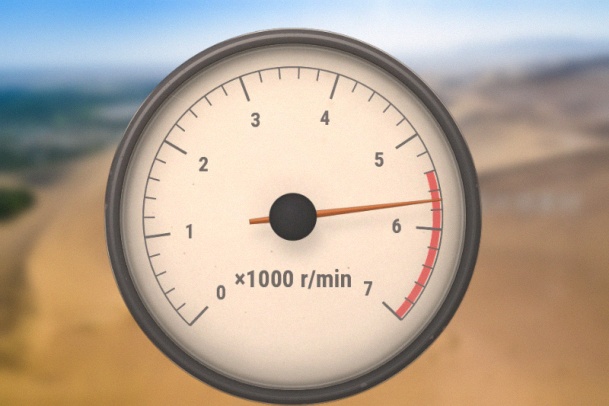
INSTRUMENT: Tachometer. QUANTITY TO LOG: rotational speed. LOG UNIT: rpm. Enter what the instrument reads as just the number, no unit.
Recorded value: 5700
